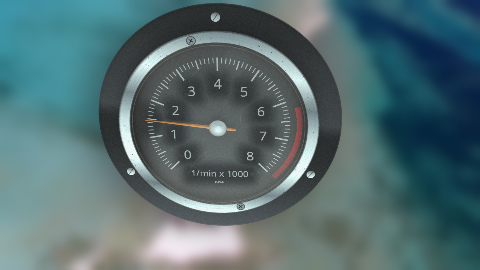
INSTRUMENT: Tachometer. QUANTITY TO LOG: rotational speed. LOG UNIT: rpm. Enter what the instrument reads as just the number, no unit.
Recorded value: 1500
